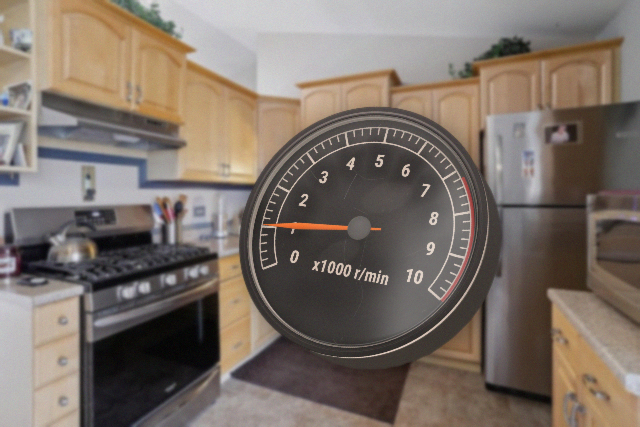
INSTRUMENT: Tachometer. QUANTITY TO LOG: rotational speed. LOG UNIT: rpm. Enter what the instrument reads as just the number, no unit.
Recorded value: 1000
